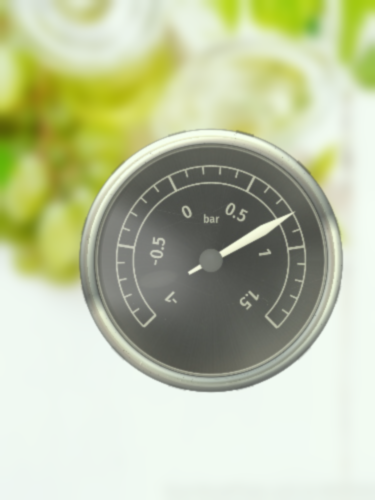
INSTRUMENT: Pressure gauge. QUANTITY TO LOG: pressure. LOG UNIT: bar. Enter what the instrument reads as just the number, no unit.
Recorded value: 0.8
